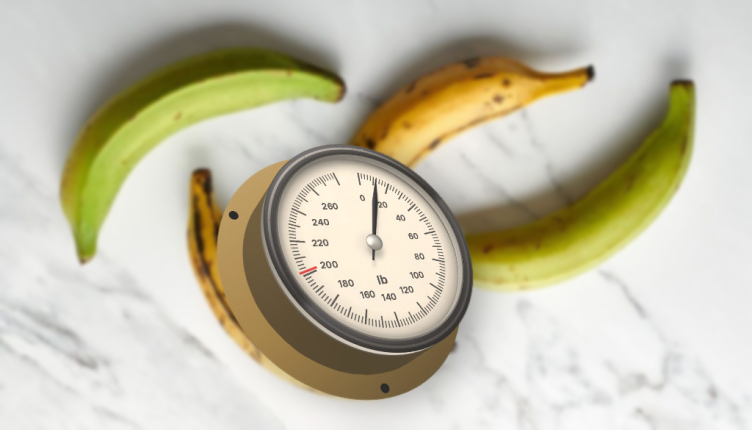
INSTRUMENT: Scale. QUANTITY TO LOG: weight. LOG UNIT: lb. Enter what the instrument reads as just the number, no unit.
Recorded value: 10
